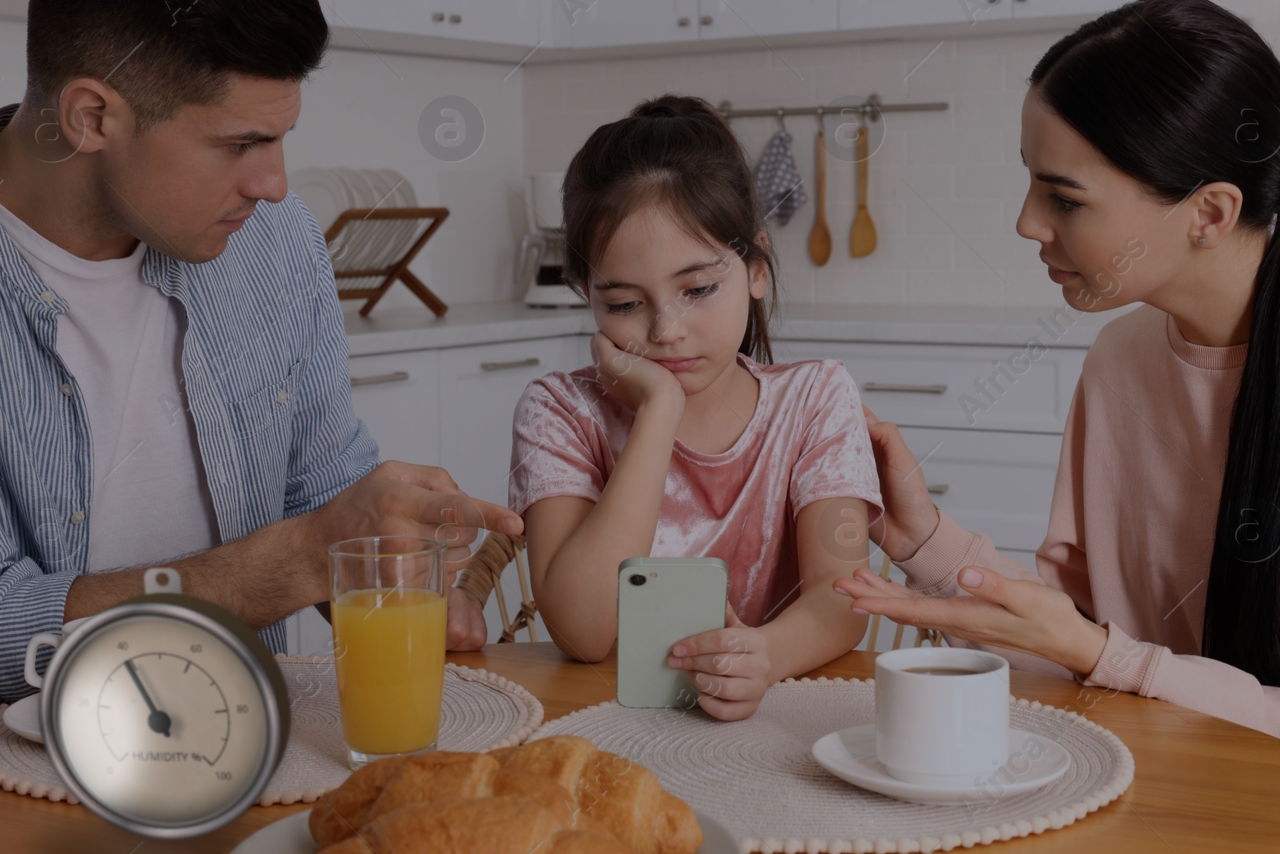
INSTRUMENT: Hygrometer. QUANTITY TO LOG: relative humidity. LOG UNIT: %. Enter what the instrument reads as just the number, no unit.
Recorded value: 40
